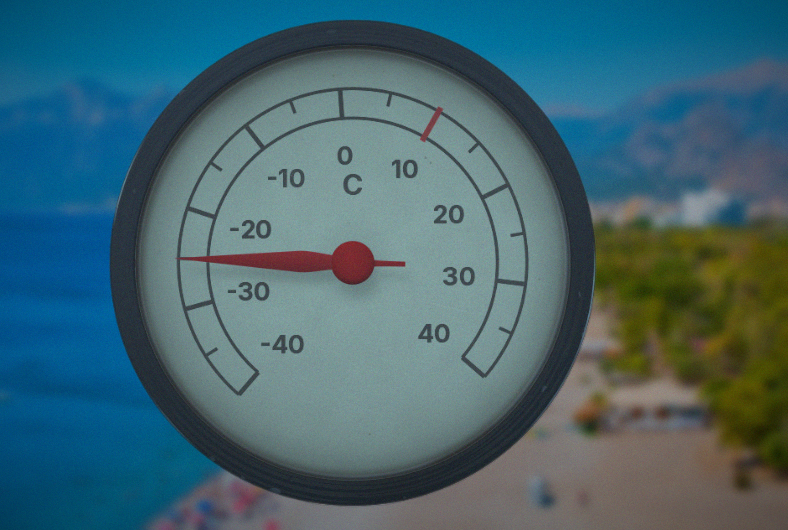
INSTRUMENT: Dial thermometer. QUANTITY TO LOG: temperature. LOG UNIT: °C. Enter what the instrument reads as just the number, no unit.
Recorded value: -25
